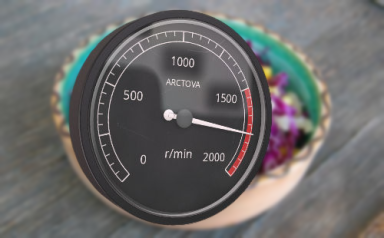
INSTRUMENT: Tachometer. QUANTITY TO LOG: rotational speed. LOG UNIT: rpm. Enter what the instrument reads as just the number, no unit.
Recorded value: 1750
